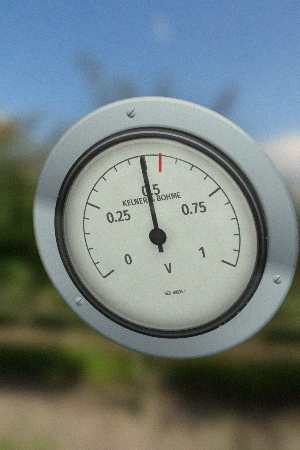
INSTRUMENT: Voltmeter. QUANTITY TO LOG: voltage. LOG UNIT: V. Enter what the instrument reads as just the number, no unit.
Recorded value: 0.5
